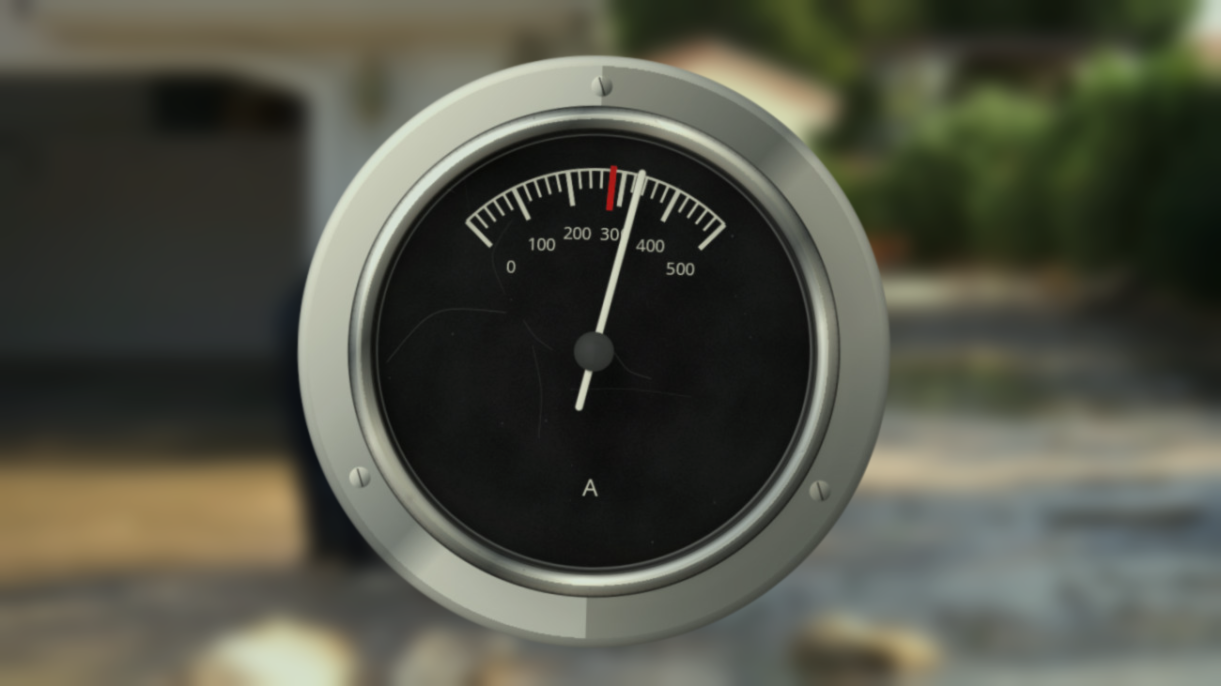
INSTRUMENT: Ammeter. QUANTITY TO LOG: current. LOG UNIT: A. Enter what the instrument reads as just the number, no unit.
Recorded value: 330
